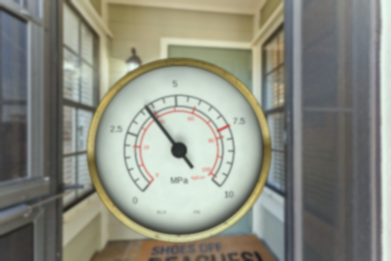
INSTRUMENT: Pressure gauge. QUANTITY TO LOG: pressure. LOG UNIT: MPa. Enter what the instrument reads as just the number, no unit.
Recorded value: 3.75
